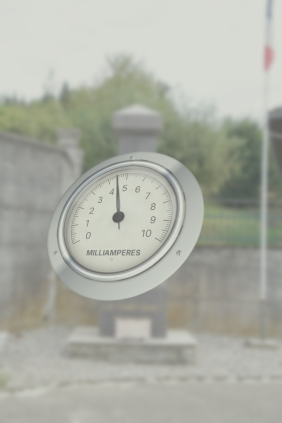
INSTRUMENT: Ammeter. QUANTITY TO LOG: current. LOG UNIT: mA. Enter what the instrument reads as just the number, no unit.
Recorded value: 4.5
